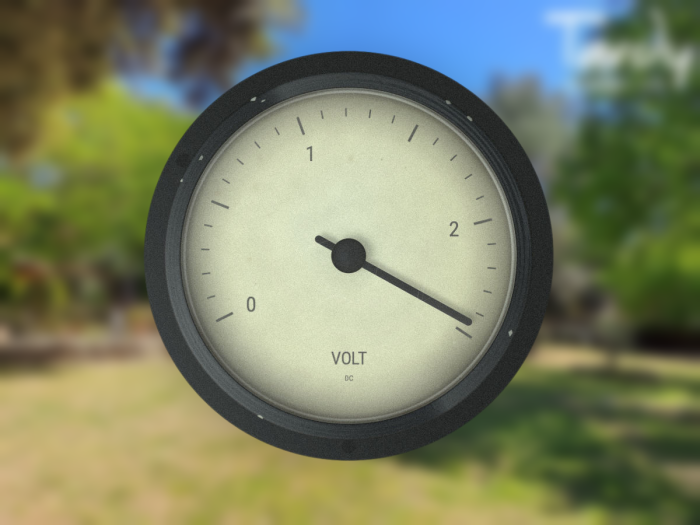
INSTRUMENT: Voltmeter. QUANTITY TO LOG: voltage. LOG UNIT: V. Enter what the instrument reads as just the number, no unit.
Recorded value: 2.45
